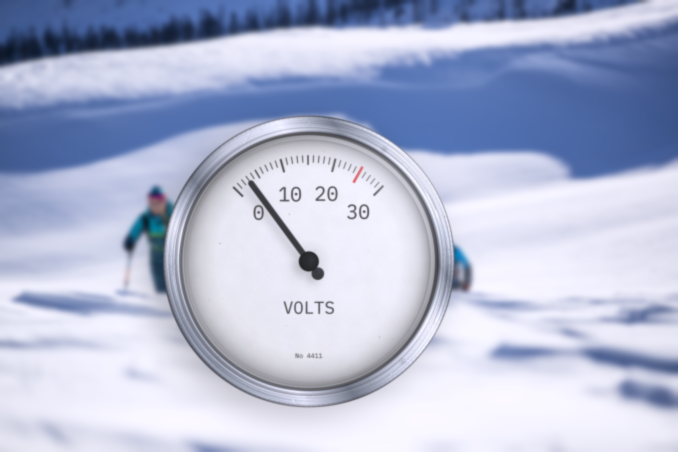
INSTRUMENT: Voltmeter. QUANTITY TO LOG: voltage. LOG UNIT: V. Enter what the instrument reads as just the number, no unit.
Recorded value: 3
